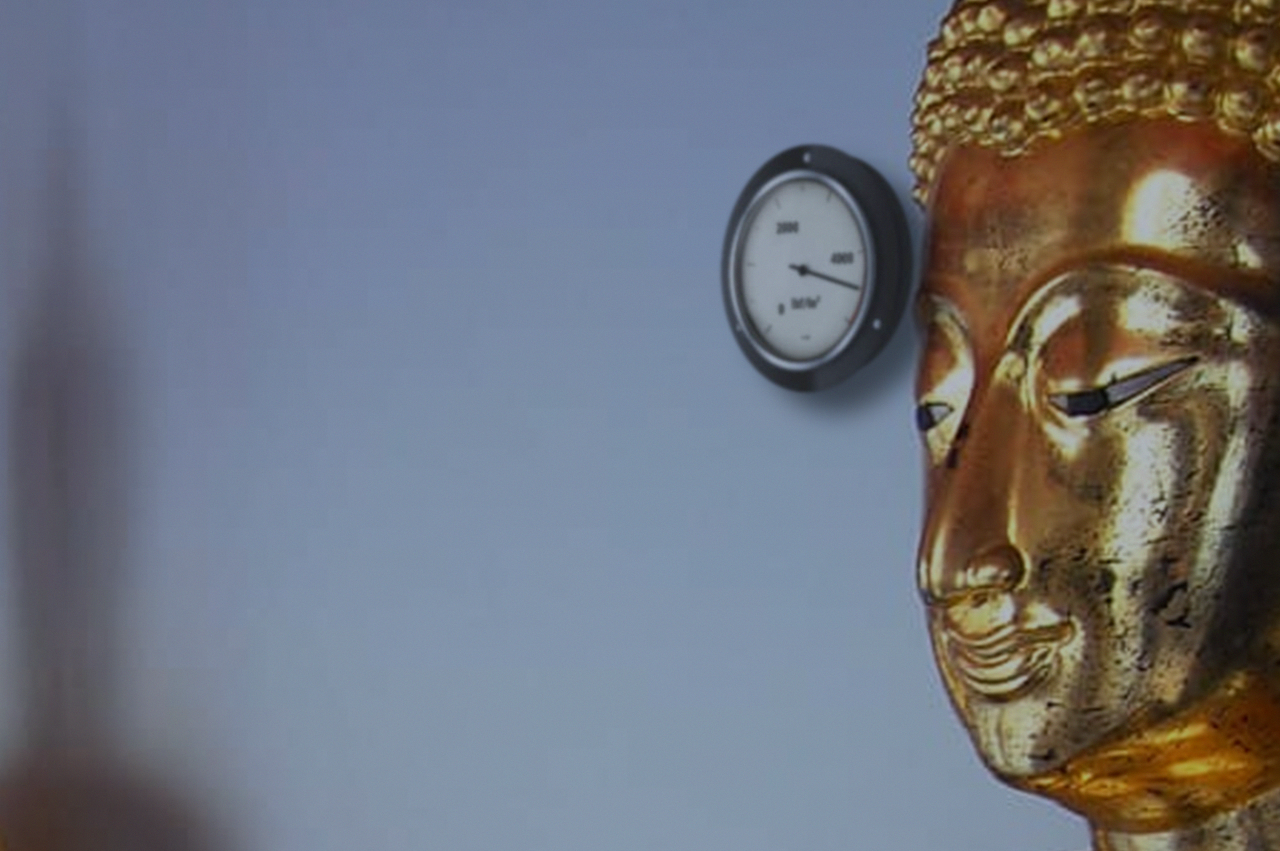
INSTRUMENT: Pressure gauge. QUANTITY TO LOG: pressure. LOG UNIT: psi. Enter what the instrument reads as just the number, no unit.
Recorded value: 4500
